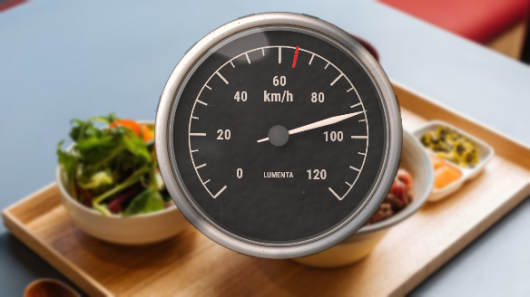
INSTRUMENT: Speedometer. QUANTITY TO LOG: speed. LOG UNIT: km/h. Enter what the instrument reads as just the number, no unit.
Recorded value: 92.5
